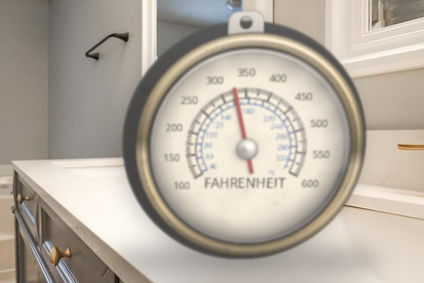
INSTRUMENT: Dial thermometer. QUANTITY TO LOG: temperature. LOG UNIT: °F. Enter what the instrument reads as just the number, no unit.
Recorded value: 325
